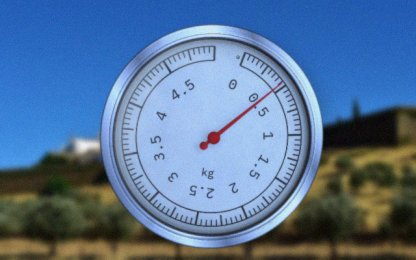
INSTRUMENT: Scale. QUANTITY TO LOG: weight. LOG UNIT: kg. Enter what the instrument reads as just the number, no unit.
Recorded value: 0.45
